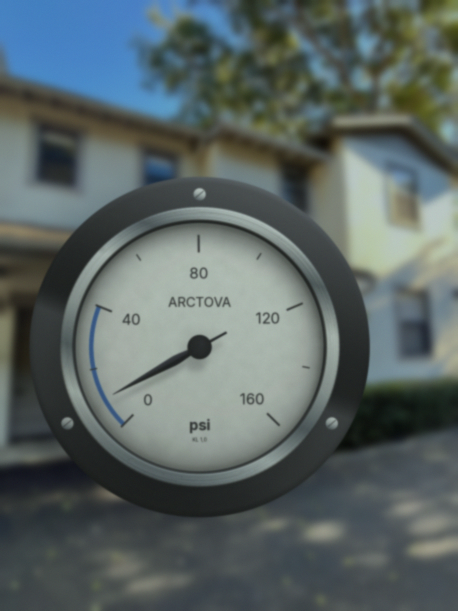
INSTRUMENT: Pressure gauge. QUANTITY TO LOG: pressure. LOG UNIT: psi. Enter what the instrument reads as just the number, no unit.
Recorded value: 10
